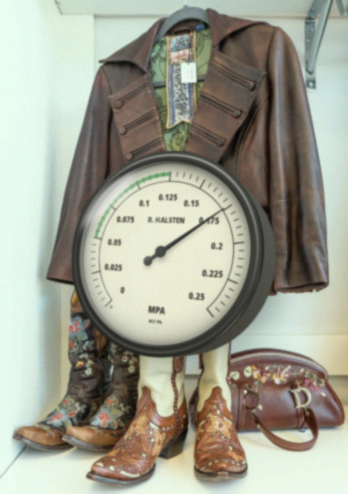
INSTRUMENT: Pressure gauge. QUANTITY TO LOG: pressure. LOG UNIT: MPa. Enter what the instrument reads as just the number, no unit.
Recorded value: 0.175
